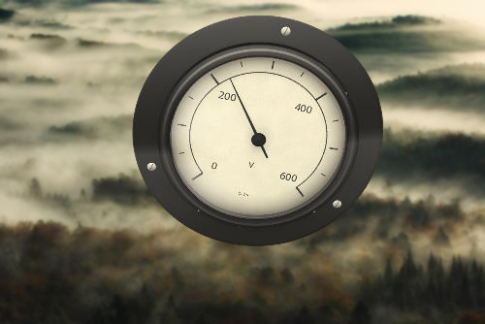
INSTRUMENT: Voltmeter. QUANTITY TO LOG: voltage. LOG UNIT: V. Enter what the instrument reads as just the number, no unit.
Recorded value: 225
